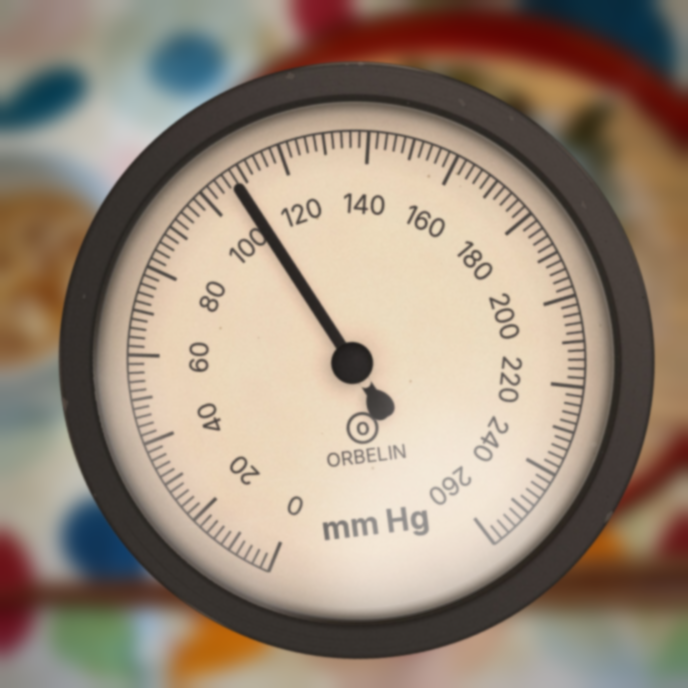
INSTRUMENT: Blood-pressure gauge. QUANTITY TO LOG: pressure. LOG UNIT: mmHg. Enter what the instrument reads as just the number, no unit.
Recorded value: 108
